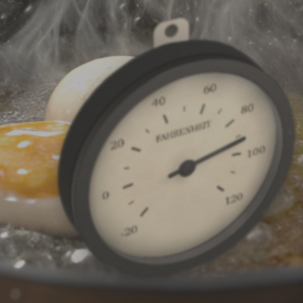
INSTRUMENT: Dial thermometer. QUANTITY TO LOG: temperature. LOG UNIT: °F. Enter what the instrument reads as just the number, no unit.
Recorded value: 90
